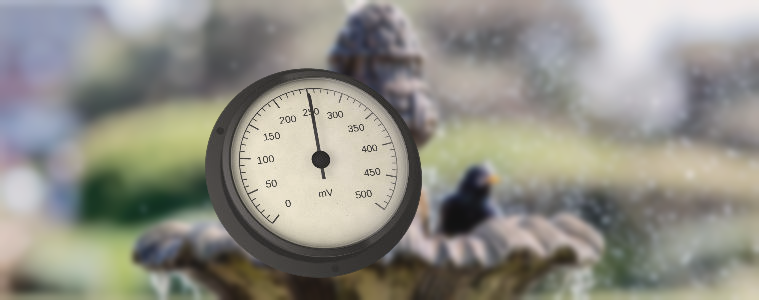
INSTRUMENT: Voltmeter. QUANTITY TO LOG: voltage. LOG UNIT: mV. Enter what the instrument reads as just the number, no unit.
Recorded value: 250
